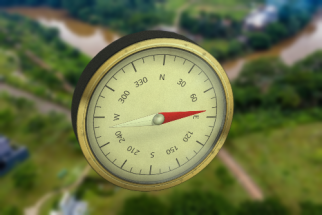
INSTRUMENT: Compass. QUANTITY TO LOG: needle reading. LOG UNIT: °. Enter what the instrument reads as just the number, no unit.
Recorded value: 80
